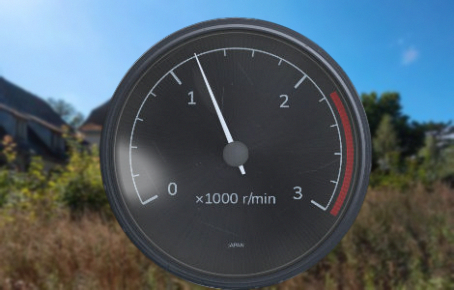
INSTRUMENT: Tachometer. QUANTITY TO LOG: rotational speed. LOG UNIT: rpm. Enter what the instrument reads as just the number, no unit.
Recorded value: 1200
